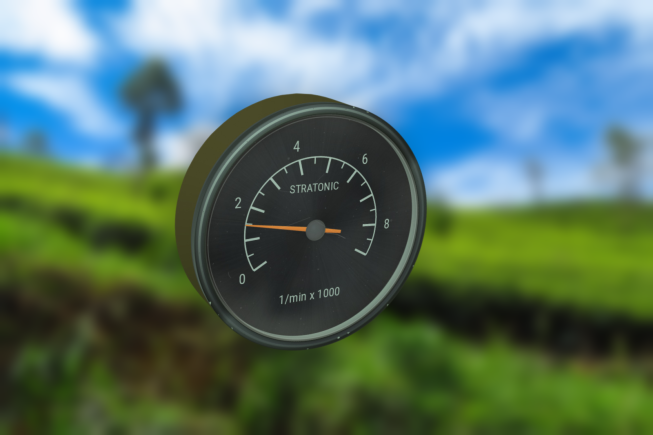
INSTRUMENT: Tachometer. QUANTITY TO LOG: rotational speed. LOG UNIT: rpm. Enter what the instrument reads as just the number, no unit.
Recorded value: 1500
